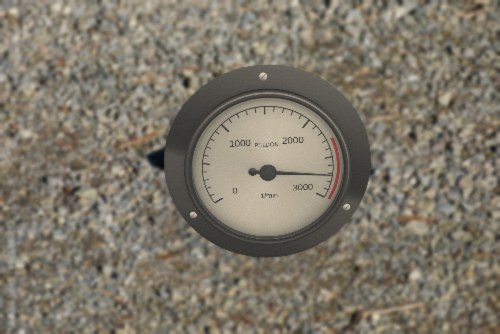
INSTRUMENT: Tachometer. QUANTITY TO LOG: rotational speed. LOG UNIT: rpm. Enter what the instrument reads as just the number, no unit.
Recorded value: 2700
